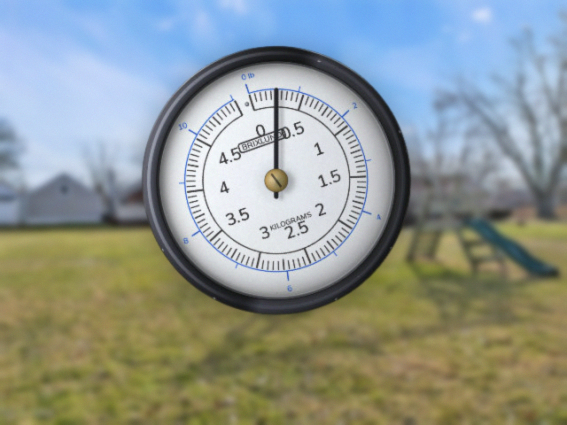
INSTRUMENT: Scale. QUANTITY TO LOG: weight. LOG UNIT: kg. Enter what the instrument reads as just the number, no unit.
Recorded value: 0.25
